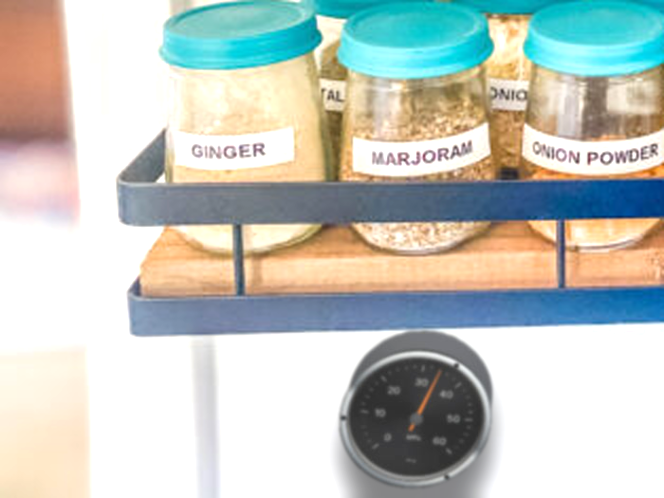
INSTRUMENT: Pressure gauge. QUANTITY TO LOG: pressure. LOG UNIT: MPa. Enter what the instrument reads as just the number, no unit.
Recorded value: 34
